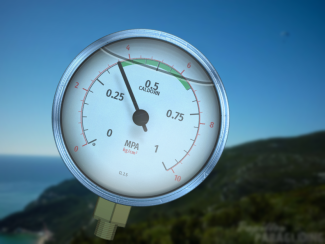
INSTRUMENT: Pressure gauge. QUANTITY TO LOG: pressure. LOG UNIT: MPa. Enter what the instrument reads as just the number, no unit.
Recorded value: 0.35
